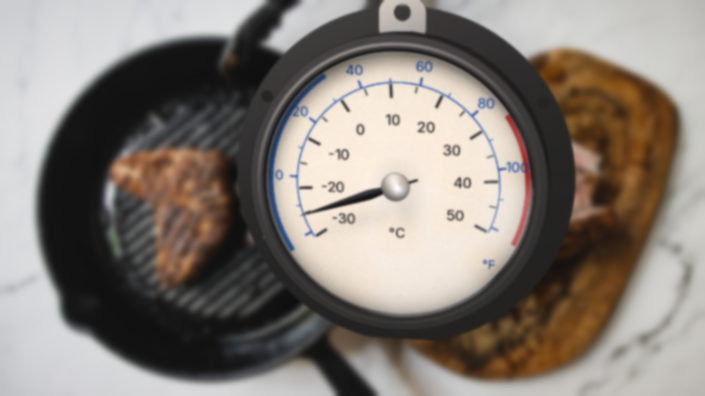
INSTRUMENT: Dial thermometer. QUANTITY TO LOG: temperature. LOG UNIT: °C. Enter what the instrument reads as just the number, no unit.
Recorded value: -25
